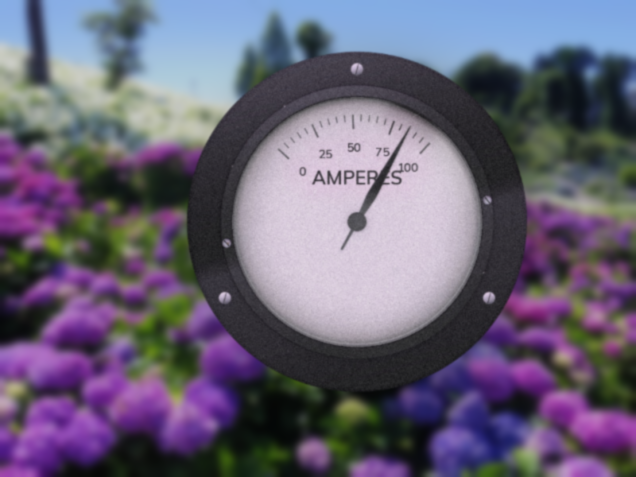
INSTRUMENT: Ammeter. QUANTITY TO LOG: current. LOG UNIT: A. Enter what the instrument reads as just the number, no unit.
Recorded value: 85
